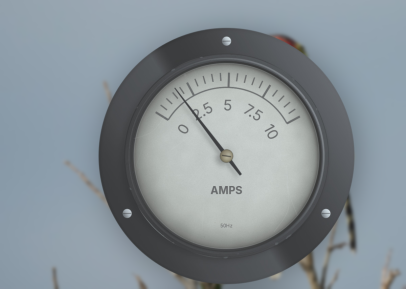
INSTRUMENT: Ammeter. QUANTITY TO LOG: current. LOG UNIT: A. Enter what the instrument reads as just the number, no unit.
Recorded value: 1.75
